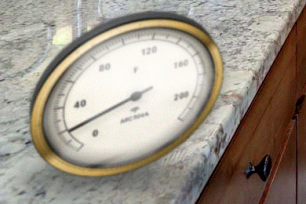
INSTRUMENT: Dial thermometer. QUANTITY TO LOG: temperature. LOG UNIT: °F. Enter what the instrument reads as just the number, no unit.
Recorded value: 20
